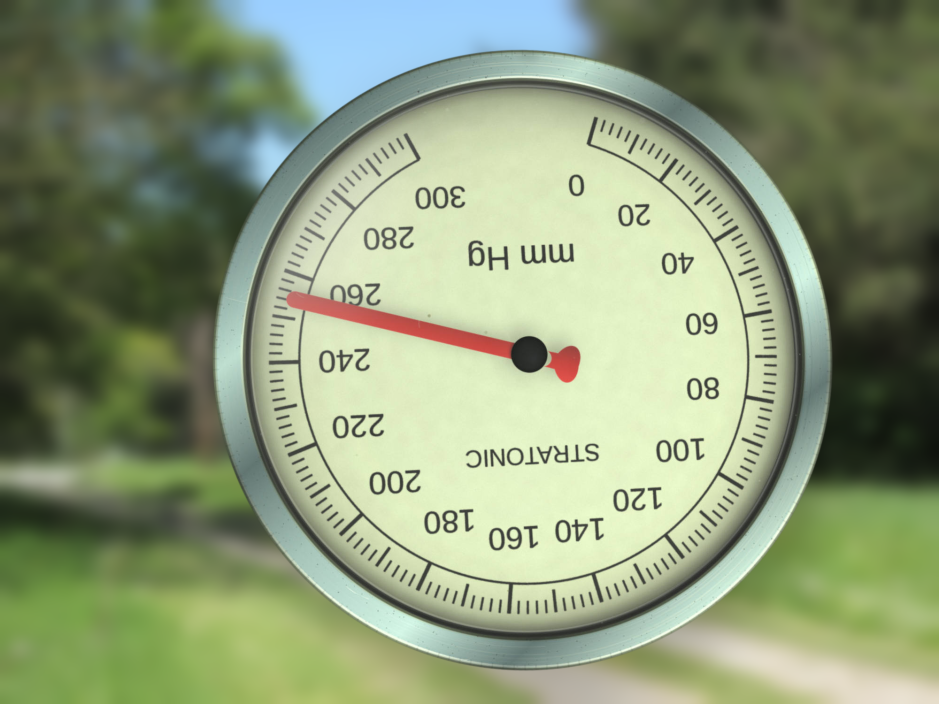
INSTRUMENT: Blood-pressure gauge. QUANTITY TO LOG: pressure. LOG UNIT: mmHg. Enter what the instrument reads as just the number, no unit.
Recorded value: 254
